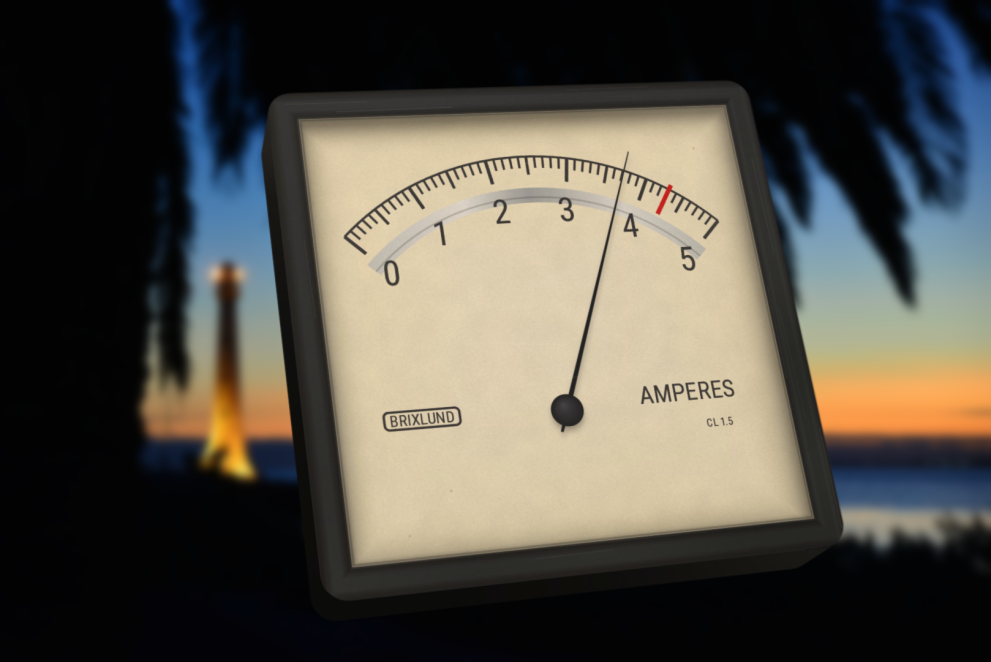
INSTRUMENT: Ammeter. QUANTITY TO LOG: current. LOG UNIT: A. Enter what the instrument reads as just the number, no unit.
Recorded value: 3.7
